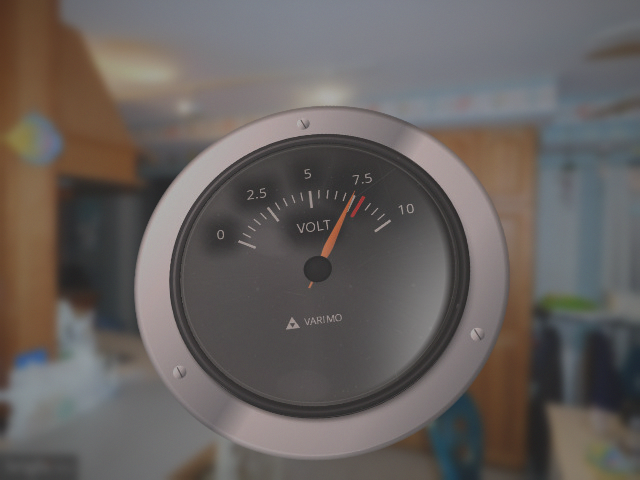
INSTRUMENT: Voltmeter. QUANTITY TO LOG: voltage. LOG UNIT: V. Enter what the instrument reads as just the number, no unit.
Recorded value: 7.5
